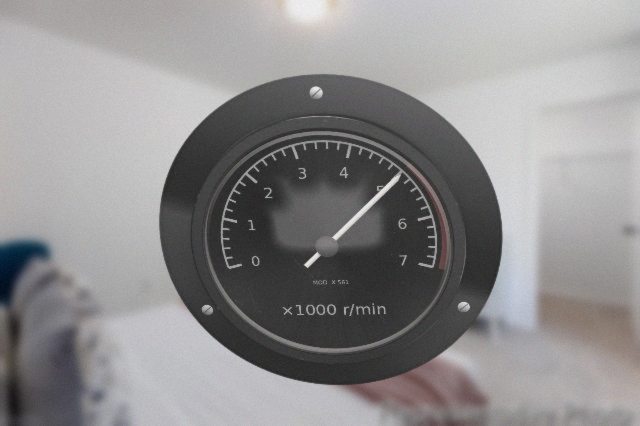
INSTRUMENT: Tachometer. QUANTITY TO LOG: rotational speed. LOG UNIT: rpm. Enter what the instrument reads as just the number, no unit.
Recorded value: 5000
